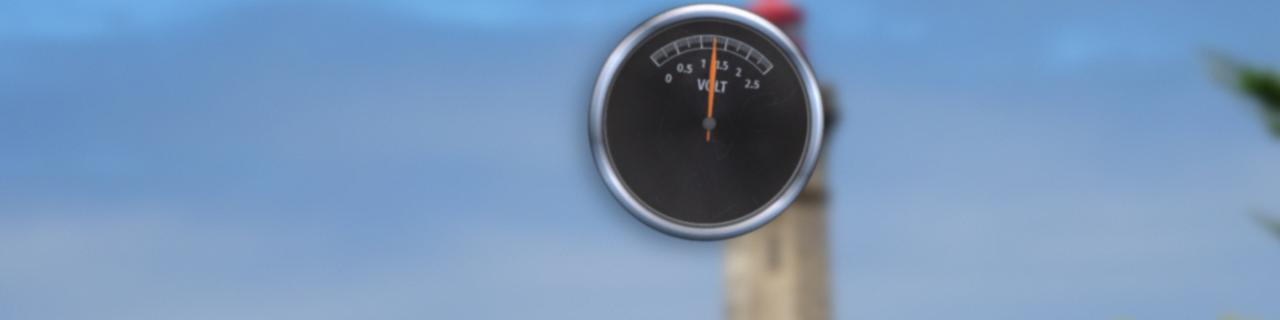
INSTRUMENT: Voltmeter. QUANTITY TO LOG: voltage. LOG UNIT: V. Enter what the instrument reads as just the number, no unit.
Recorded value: 1.25
